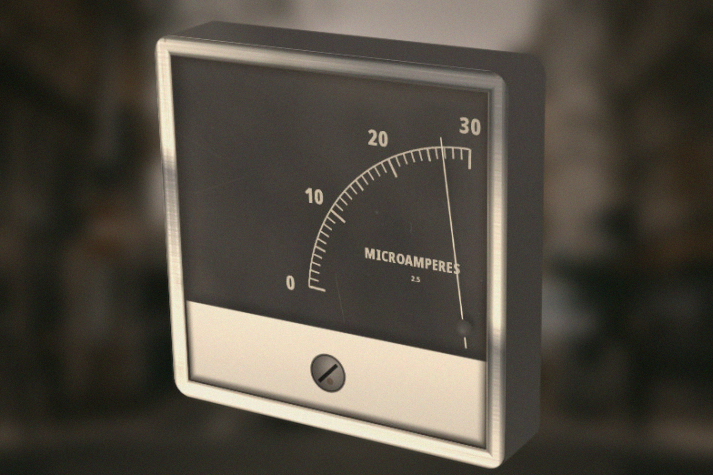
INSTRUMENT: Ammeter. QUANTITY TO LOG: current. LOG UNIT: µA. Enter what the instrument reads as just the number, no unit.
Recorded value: 27
